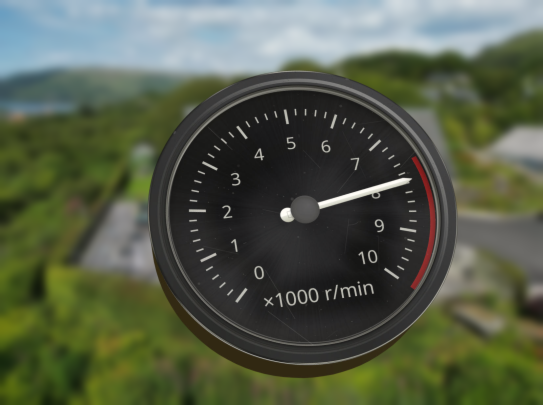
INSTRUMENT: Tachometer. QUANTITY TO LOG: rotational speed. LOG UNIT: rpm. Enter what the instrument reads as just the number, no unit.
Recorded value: 8000
